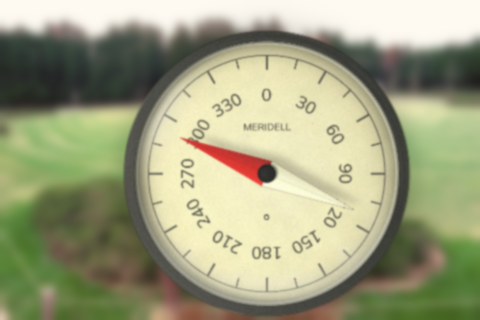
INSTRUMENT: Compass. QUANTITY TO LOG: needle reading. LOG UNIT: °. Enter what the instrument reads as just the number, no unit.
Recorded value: 292.5
